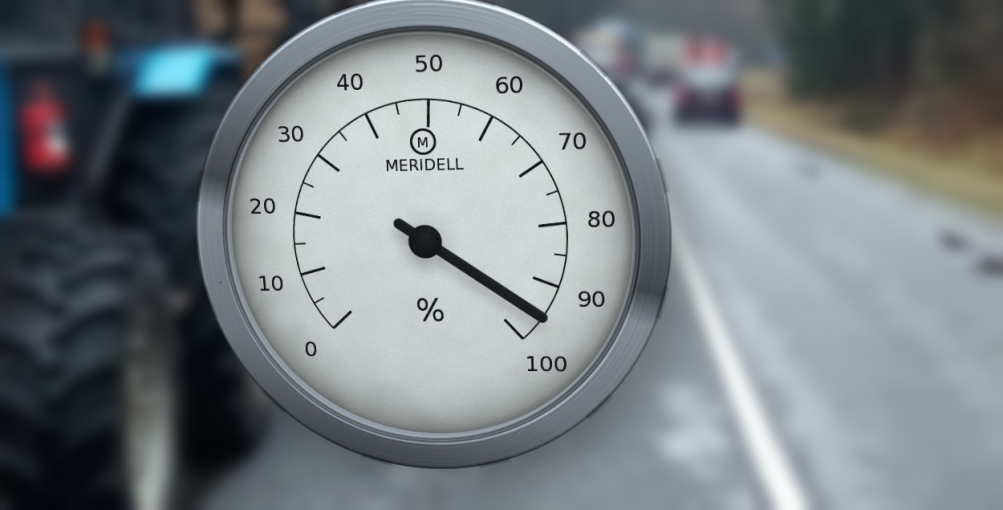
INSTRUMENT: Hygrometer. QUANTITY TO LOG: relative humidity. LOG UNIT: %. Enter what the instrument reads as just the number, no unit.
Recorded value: 95
